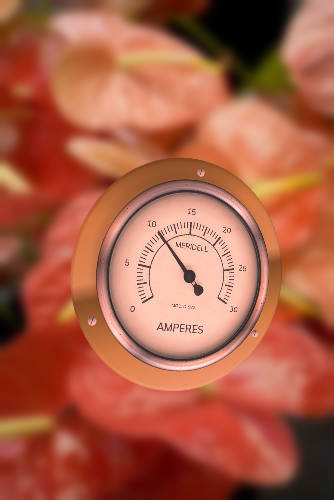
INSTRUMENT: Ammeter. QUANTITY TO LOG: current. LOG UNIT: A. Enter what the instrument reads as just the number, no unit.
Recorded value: 10
